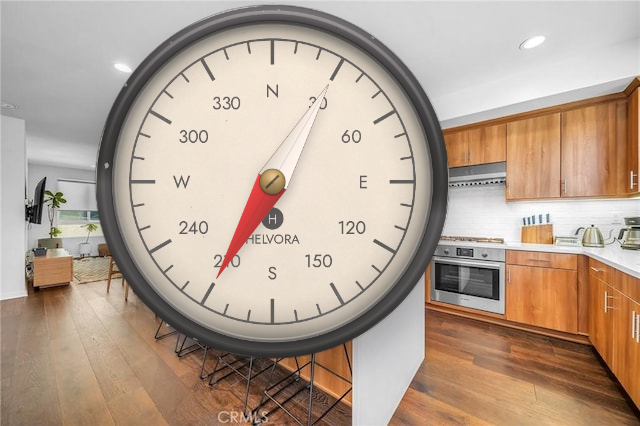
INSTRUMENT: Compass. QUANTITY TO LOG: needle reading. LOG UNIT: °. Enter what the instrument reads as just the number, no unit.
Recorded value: 210
